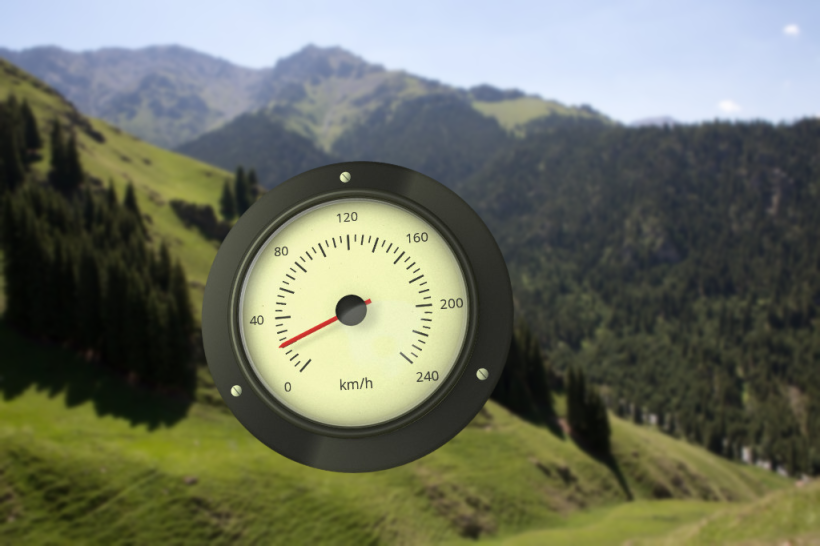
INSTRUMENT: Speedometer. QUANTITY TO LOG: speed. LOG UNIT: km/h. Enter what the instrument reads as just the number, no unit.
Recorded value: 20
